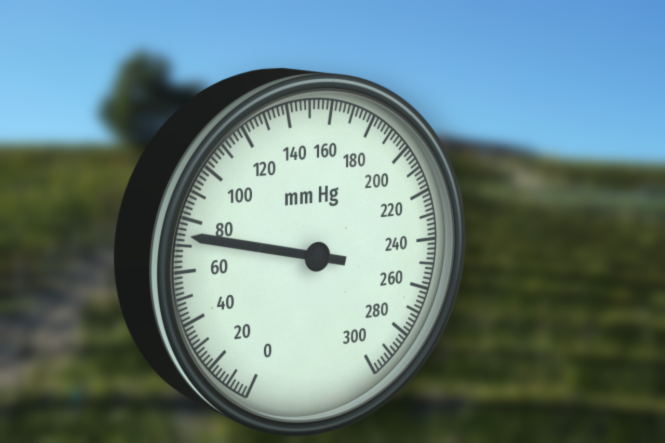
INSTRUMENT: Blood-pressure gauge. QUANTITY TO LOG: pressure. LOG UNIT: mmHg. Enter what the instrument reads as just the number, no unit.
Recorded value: 74
